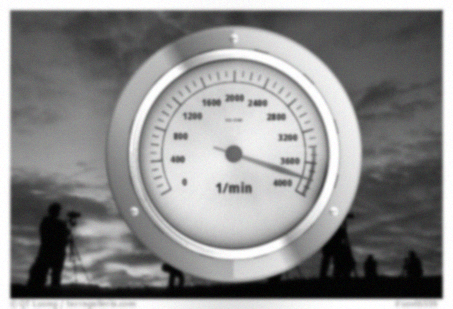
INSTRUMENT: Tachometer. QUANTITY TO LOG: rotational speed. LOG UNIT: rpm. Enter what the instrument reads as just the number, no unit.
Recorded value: 3800
